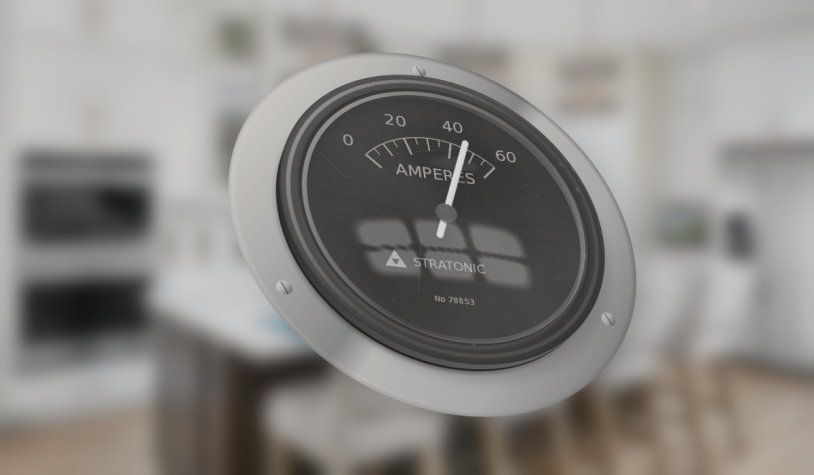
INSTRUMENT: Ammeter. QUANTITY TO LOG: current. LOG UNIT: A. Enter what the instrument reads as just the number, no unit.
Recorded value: 45
